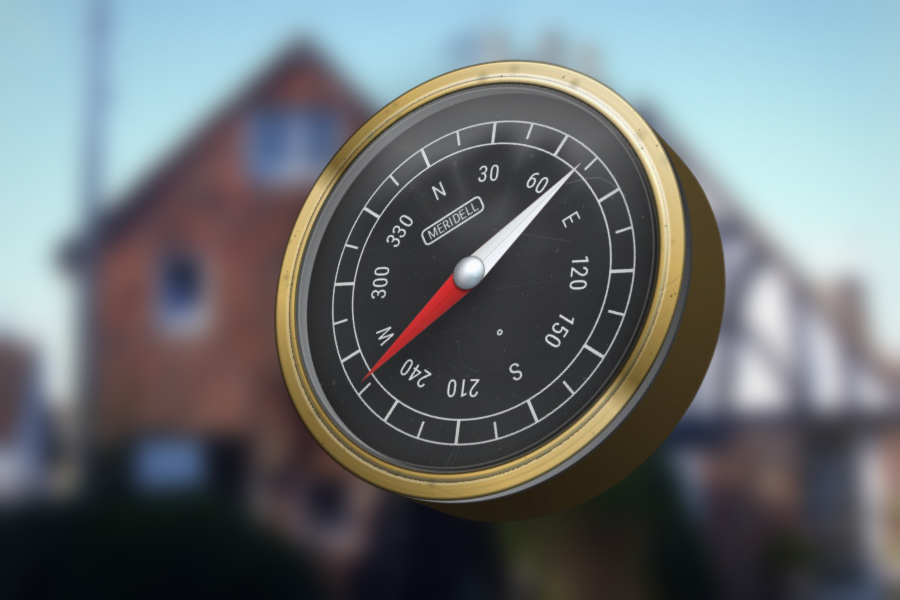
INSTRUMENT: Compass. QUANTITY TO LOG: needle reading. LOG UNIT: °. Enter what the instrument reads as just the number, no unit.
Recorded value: 255
